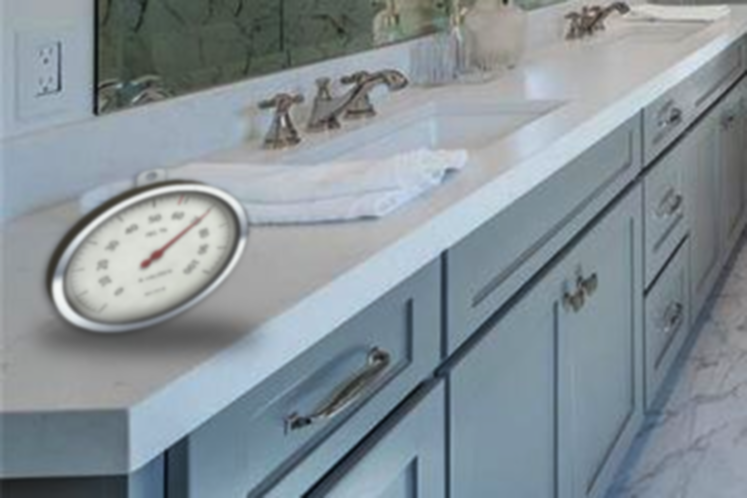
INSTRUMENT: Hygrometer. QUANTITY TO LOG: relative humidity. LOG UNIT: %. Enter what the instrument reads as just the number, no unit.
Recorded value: 70
